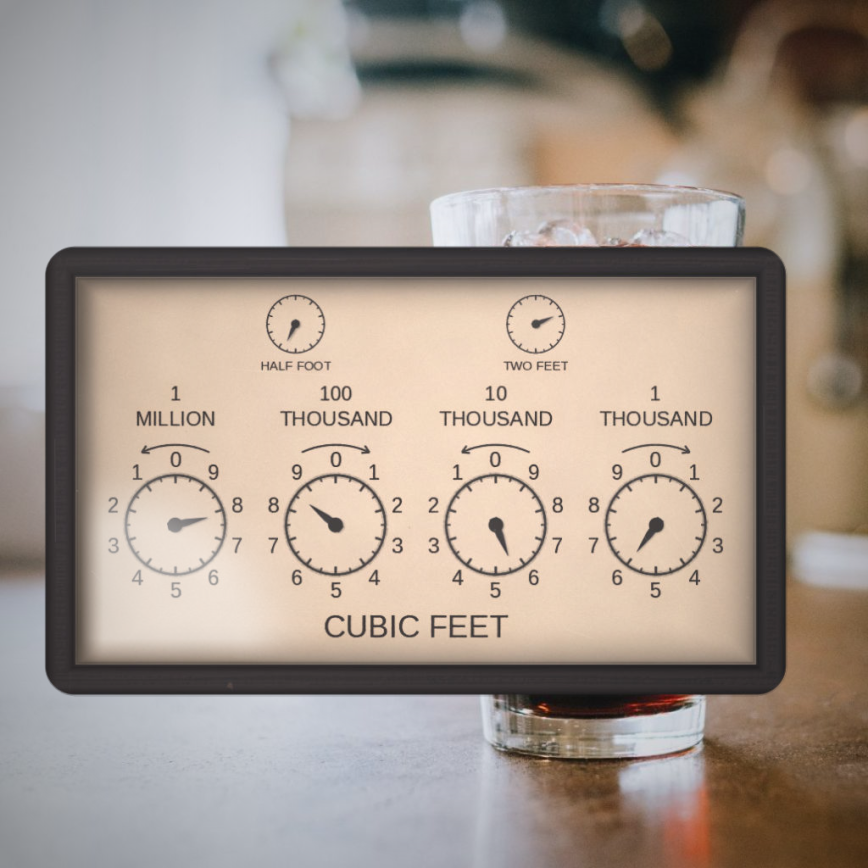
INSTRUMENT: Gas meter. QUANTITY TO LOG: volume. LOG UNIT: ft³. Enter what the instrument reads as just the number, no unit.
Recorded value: 785600
